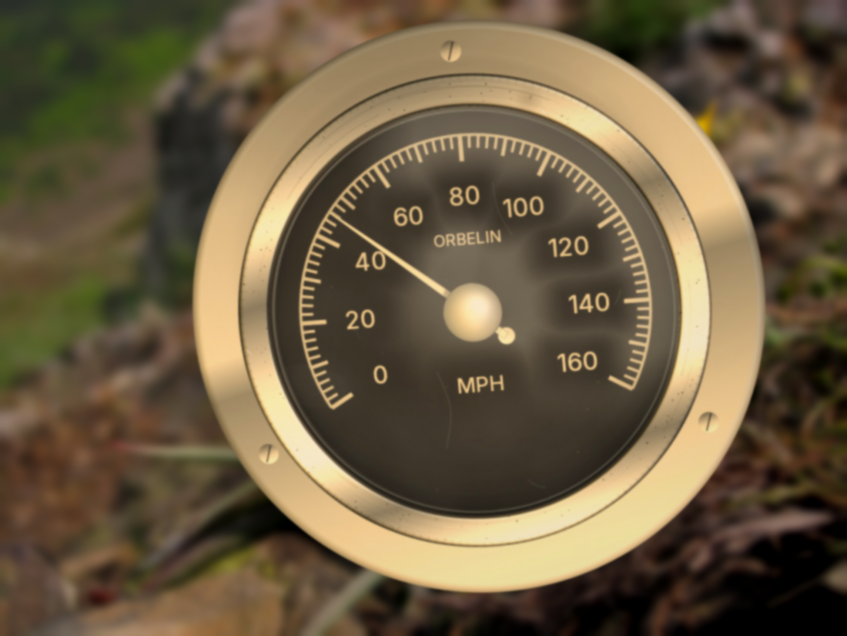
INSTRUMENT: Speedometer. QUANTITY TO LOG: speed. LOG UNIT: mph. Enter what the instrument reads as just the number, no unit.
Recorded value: 46
